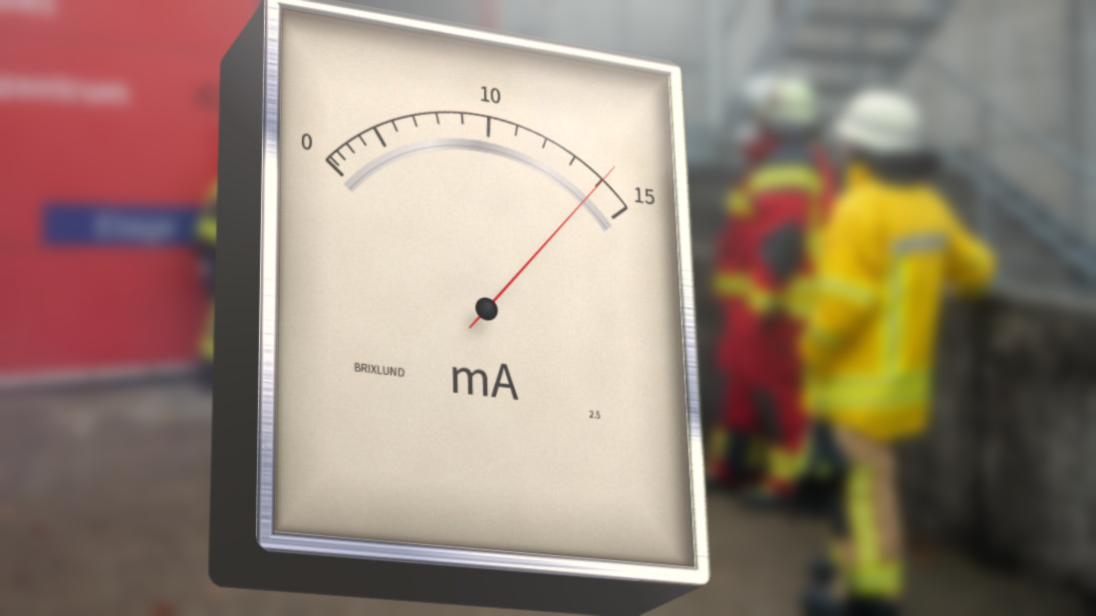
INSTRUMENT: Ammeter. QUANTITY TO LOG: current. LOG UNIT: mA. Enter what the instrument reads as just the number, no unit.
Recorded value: 14
